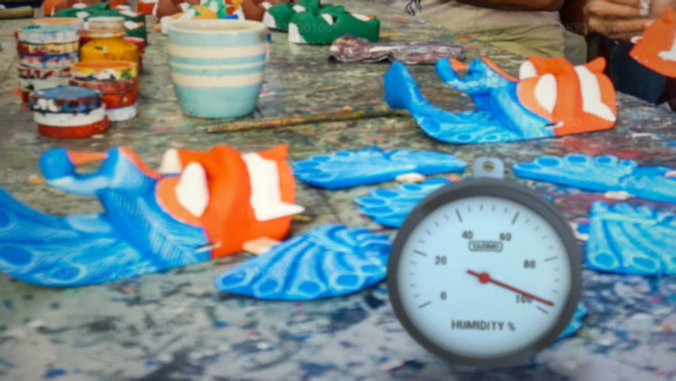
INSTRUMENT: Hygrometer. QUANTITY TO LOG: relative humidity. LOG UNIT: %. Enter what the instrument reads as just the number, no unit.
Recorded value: 96
